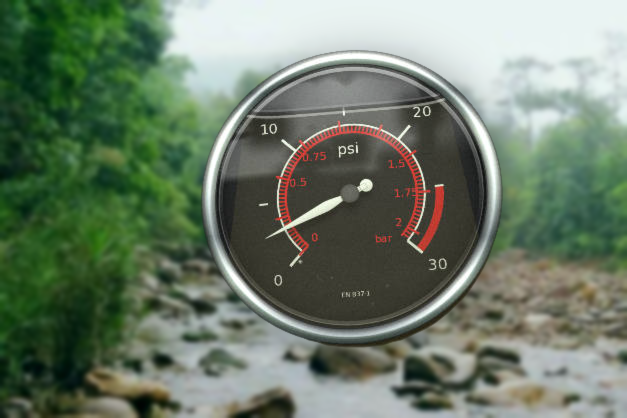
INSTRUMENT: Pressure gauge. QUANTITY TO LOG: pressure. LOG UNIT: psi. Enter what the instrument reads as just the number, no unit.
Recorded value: 2.5
